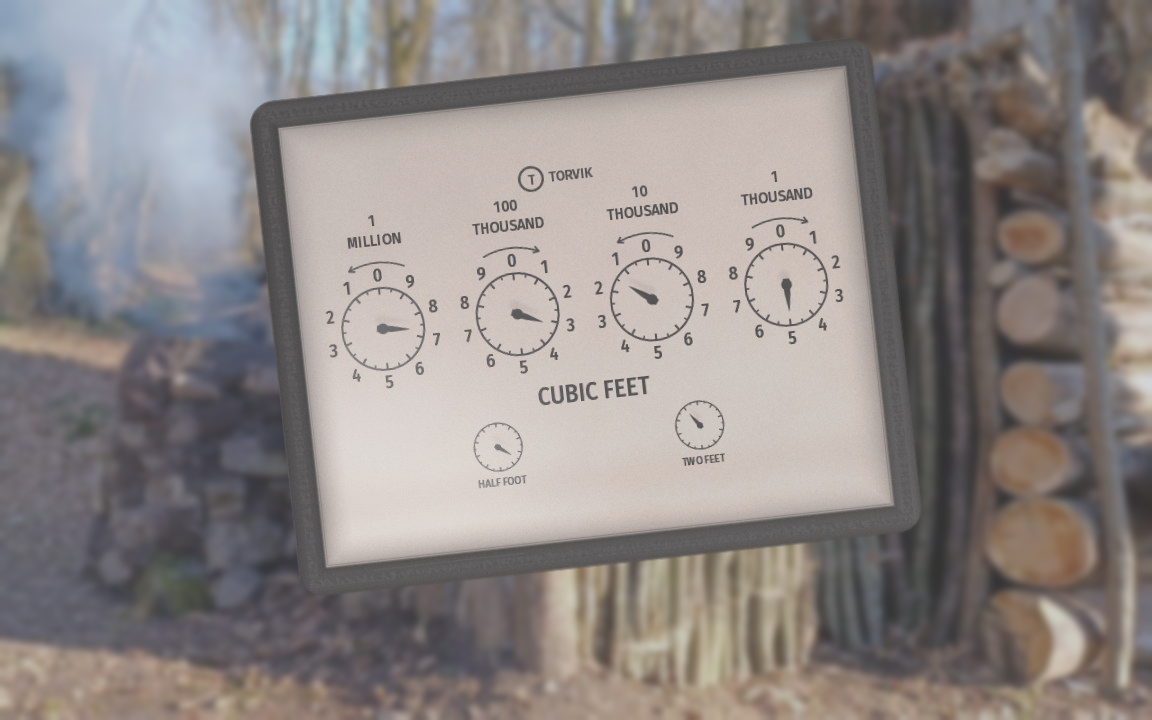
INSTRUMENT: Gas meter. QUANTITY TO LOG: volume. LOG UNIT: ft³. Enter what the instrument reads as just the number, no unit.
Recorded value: 731500
